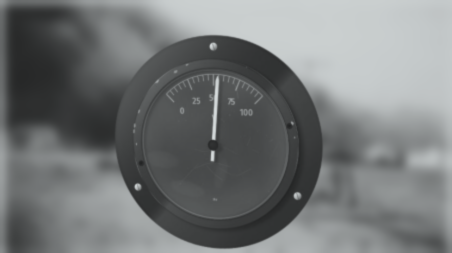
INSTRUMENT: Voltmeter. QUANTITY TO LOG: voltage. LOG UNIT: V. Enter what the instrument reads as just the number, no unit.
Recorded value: 55
